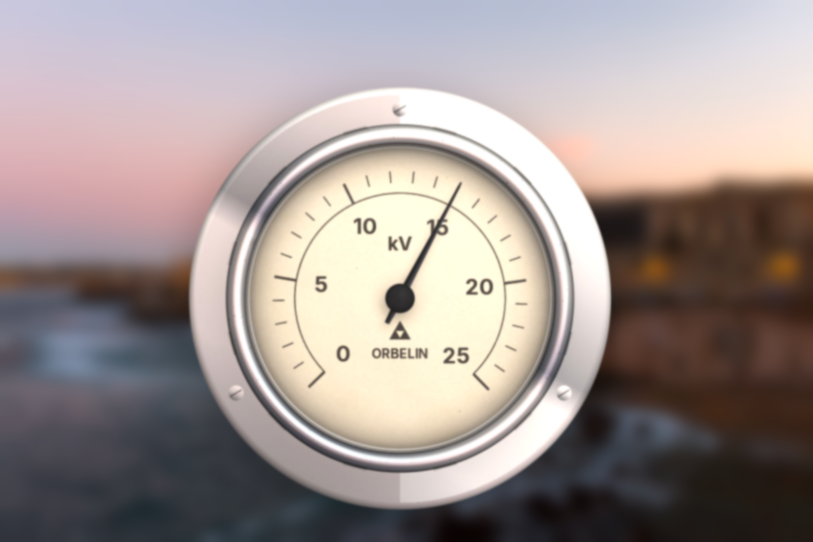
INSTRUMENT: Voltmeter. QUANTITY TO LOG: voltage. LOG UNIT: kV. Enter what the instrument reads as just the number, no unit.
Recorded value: 15
